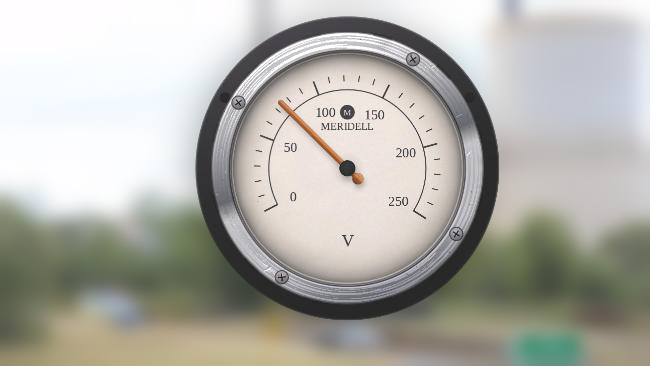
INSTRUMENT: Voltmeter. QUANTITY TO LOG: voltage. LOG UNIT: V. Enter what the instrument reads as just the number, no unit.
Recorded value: 75
